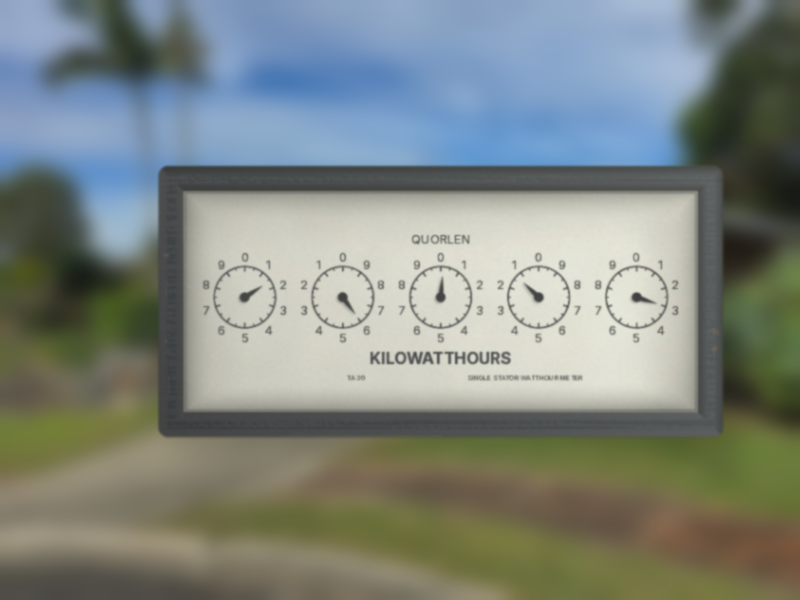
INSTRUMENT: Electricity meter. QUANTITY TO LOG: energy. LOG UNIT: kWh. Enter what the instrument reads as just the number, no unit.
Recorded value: 16013
